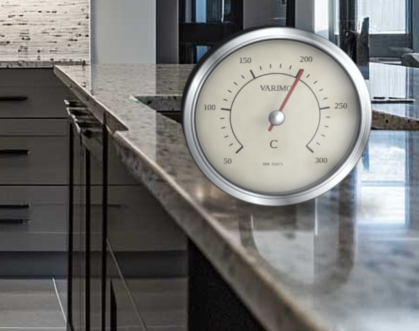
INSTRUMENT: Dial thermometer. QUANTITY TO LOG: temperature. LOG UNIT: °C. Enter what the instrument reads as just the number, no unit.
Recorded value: 200
